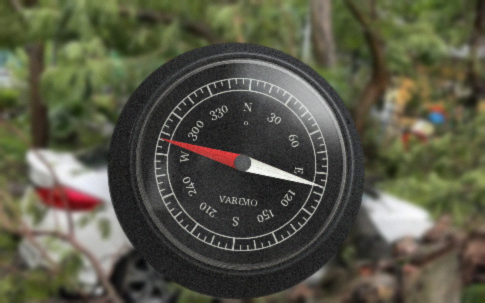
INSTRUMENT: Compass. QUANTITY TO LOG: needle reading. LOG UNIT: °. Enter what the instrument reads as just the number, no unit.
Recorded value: 280
